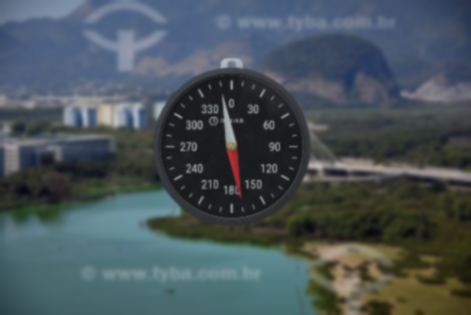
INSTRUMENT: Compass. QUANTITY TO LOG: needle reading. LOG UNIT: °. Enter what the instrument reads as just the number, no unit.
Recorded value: 170
